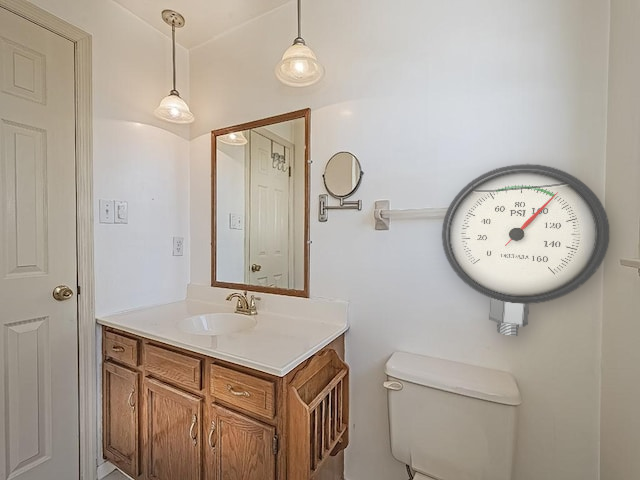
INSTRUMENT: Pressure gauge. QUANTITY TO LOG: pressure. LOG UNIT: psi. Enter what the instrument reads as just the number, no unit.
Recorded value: 100
